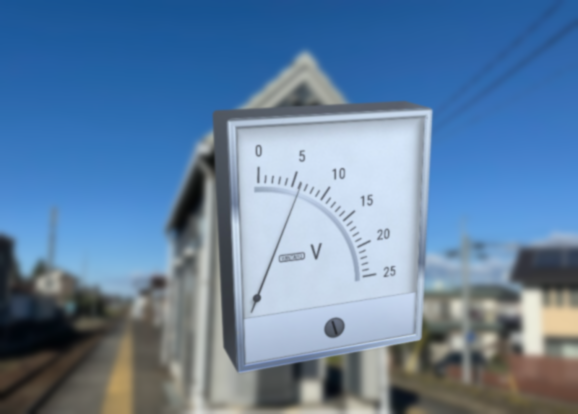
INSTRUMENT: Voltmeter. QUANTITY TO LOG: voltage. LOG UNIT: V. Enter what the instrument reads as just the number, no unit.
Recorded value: 6
